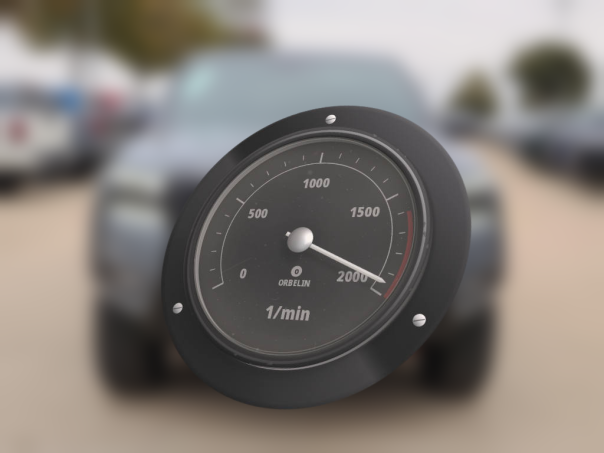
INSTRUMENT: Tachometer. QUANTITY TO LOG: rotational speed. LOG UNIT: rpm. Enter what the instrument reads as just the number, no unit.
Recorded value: 1950
